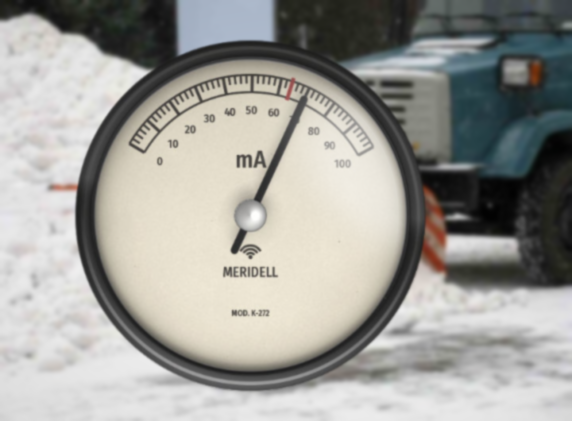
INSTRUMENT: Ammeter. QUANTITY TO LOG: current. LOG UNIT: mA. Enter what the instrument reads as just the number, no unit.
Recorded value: 70
